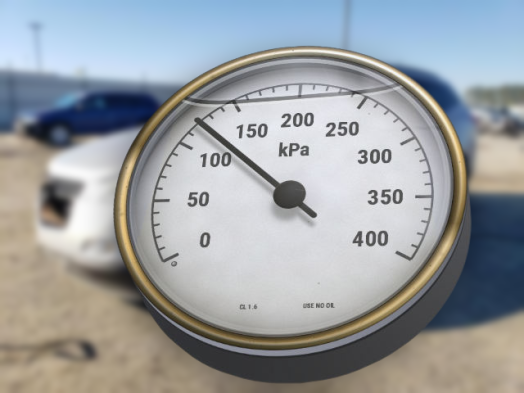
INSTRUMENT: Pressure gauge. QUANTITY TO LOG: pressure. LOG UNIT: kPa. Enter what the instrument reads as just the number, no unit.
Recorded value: 120
